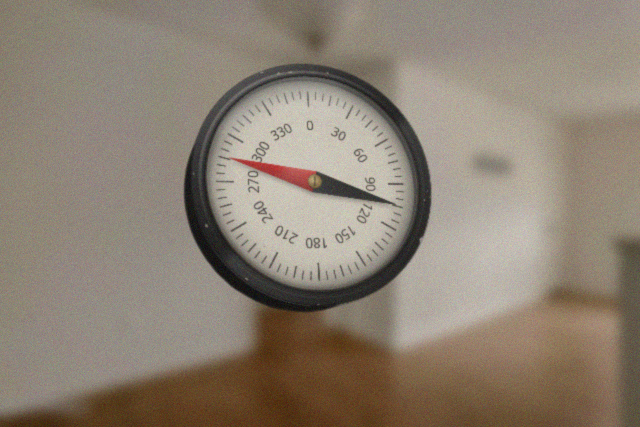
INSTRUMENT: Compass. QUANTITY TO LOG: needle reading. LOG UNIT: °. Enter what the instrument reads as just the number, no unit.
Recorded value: 285
